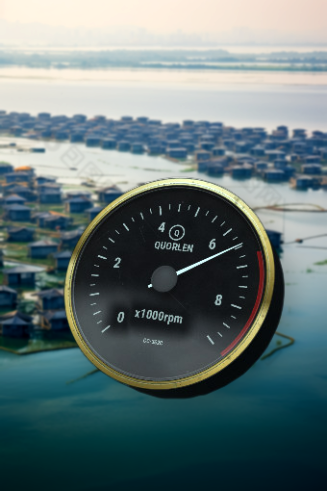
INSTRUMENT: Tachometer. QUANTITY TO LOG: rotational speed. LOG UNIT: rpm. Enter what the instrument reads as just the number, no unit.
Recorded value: 6500
